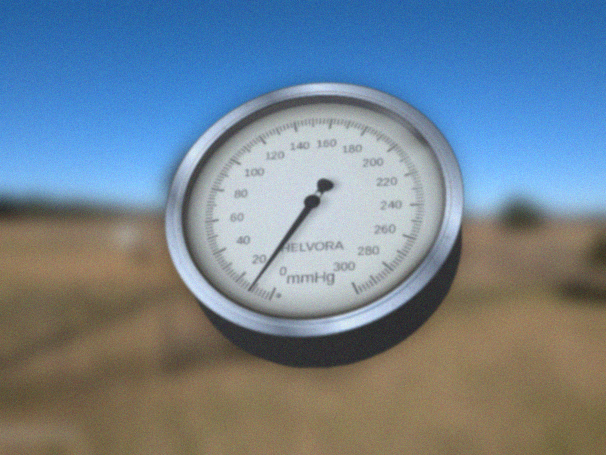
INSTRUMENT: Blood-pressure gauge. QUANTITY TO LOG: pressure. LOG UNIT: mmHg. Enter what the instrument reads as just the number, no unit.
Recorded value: 10
